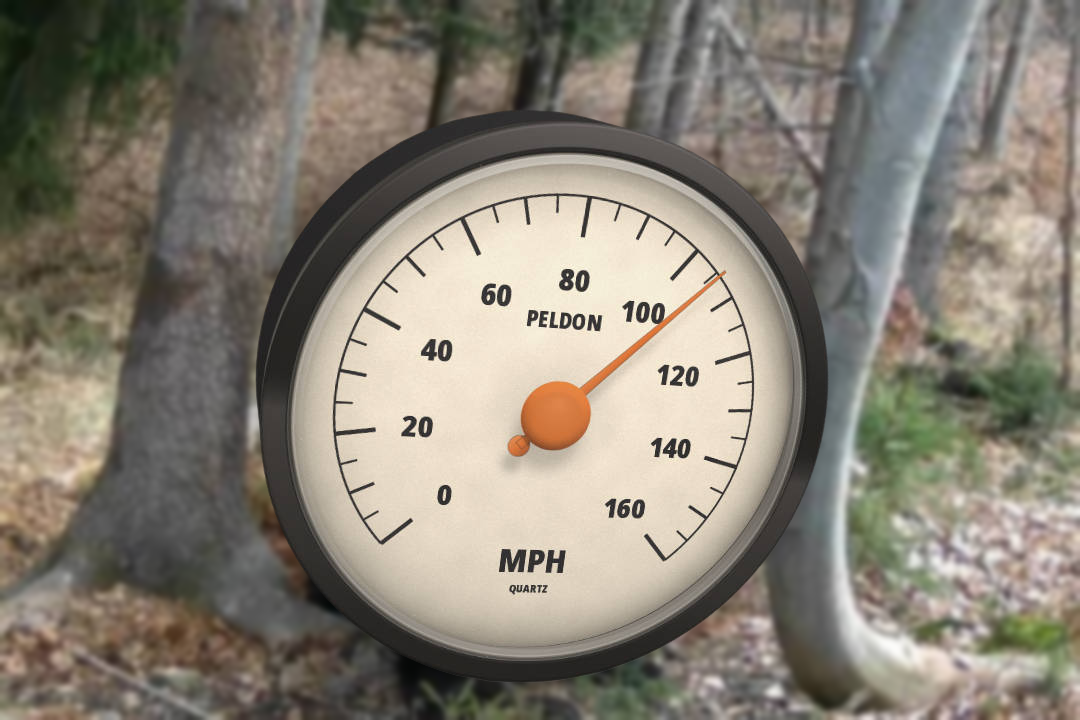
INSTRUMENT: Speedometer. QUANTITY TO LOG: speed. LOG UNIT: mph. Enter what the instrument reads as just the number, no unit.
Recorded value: 105
